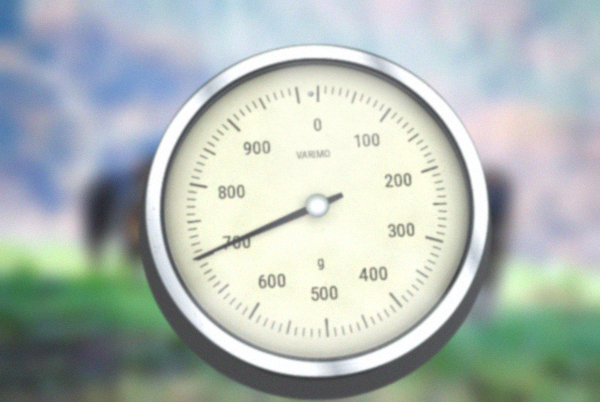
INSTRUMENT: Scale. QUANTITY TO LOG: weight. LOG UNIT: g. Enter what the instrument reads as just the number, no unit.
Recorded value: 700
